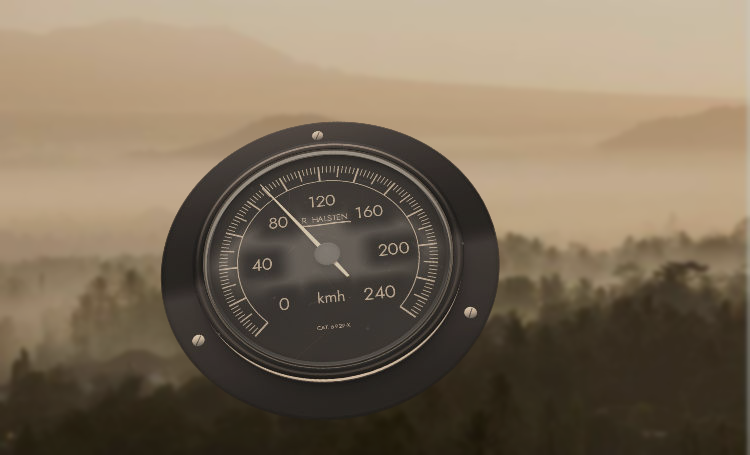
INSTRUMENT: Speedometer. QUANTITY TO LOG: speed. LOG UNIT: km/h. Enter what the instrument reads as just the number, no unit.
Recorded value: 90
